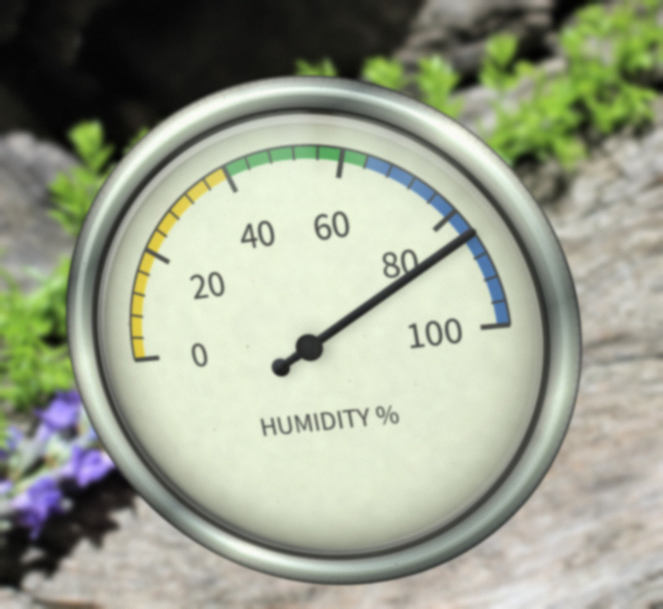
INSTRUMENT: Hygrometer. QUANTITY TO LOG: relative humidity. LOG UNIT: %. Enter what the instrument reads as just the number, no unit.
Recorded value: 84
